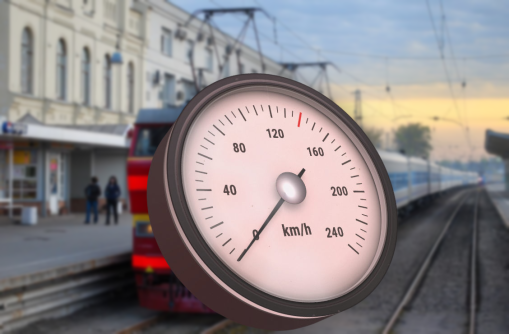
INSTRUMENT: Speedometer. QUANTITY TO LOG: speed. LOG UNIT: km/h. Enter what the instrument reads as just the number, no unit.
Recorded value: 0
